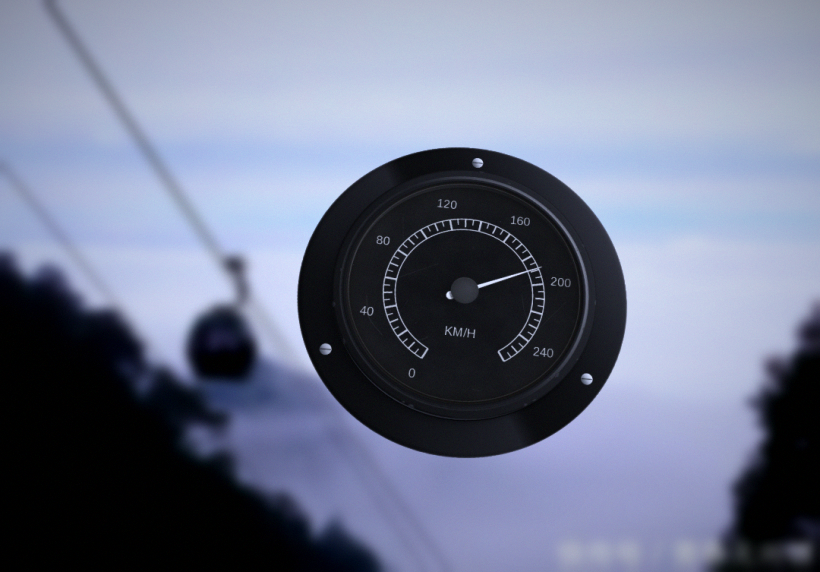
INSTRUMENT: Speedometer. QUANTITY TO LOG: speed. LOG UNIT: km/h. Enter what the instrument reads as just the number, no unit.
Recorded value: 190
